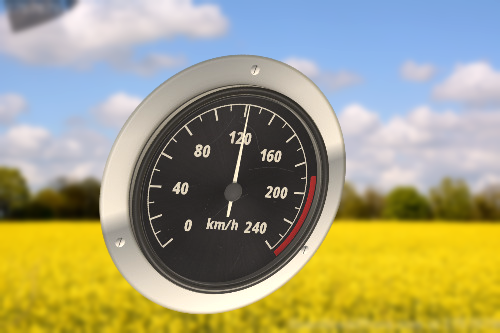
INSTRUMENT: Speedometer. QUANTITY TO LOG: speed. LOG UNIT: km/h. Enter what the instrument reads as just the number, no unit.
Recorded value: 120
